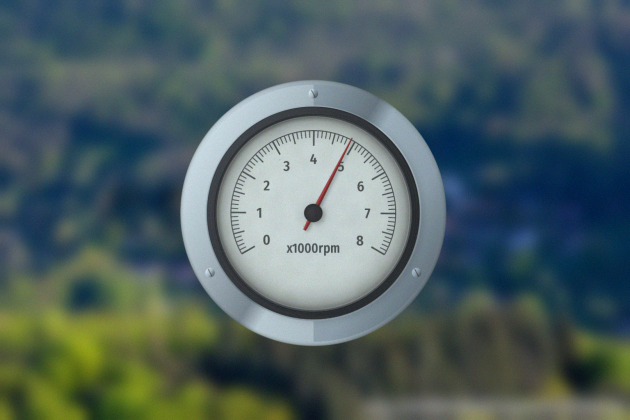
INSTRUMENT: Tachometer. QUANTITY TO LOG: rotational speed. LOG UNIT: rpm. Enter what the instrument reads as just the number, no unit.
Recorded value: 4900
